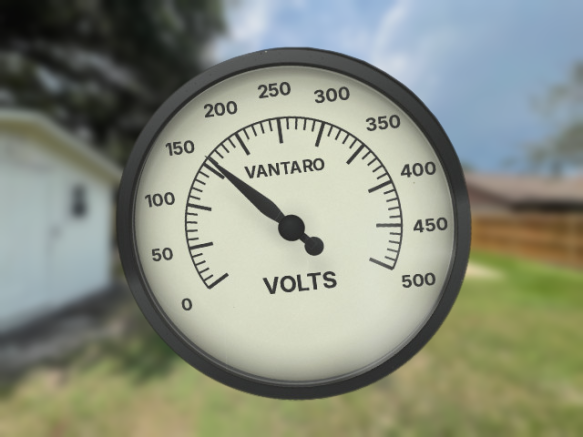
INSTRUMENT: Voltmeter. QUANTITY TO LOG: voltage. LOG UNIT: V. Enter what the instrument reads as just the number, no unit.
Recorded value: 160
